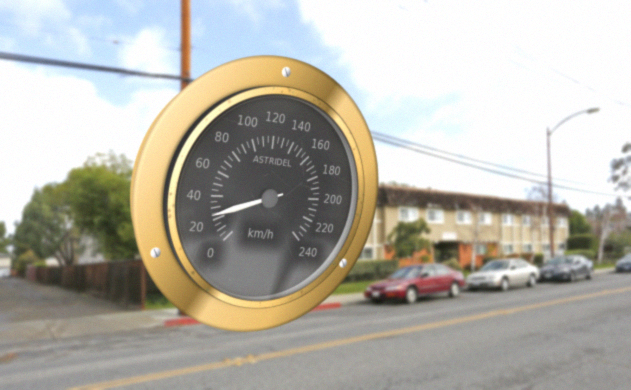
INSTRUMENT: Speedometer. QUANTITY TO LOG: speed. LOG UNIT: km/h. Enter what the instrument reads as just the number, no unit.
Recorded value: 25
